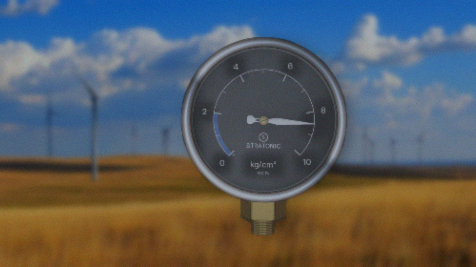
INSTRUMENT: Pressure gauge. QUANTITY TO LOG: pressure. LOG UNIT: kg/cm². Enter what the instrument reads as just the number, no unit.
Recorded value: 8.5
